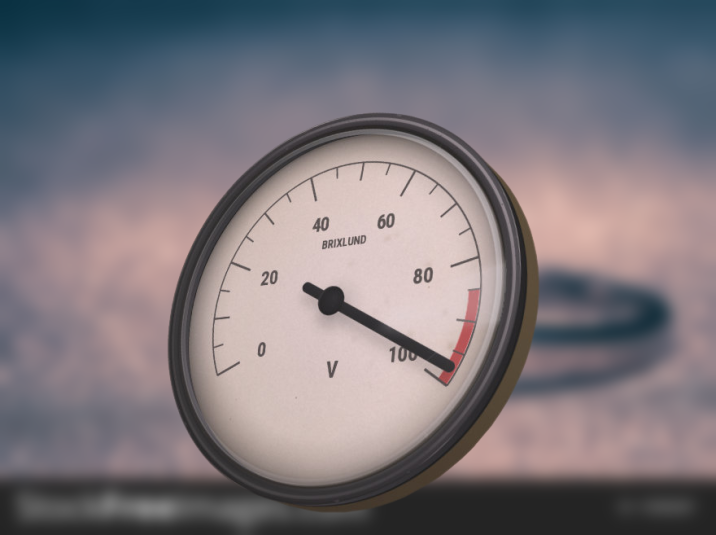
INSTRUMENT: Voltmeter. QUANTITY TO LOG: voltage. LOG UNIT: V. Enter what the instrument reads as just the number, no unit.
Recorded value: 97.5
